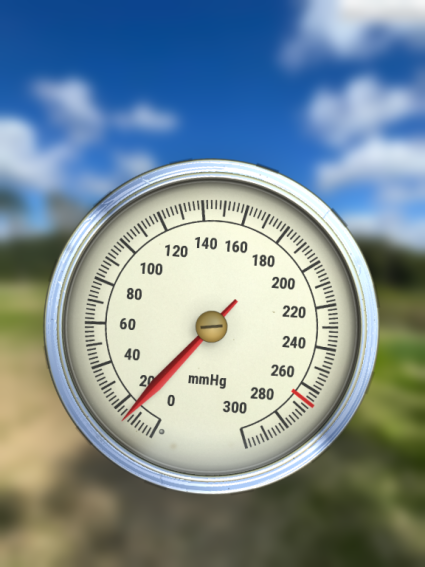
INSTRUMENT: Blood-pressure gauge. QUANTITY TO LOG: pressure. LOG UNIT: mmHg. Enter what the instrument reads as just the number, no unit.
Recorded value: 14
